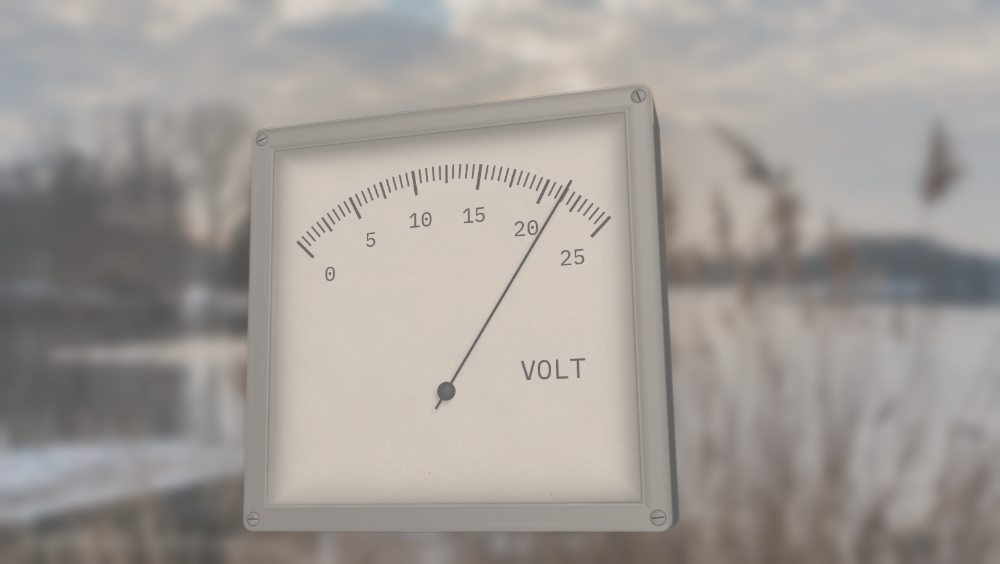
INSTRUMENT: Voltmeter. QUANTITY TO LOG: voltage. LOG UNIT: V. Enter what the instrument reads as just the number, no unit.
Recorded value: 21.5
